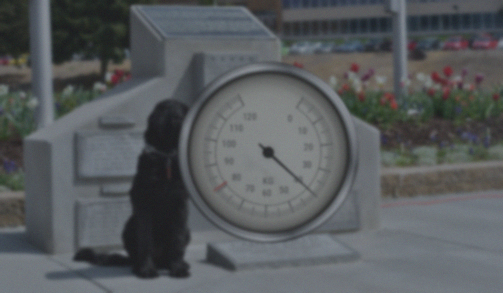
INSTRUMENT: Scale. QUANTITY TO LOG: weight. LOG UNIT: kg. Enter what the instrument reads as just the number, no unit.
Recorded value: 40
